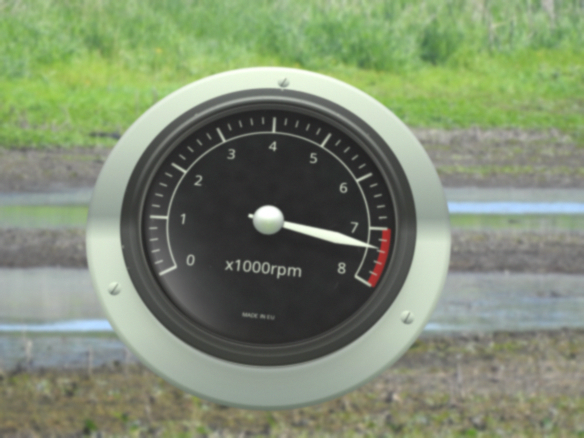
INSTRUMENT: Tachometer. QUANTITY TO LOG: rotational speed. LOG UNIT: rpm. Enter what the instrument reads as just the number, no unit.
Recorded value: 7400
